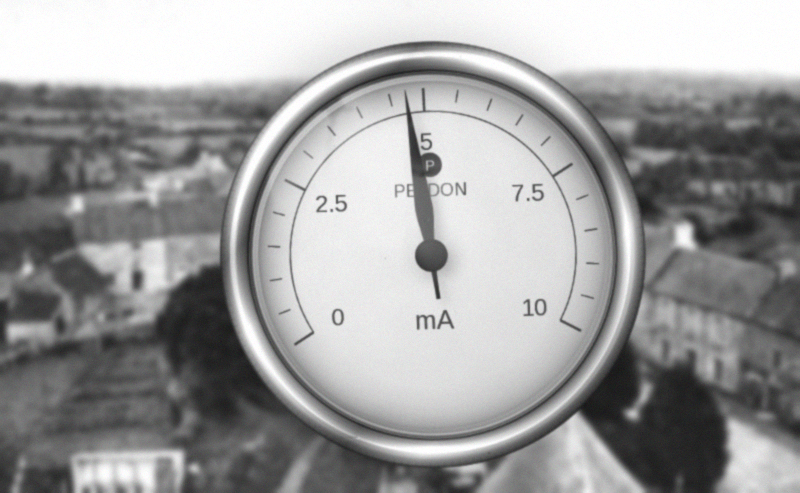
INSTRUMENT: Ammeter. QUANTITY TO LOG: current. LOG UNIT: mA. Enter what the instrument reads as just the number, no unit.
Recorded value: 4.75
